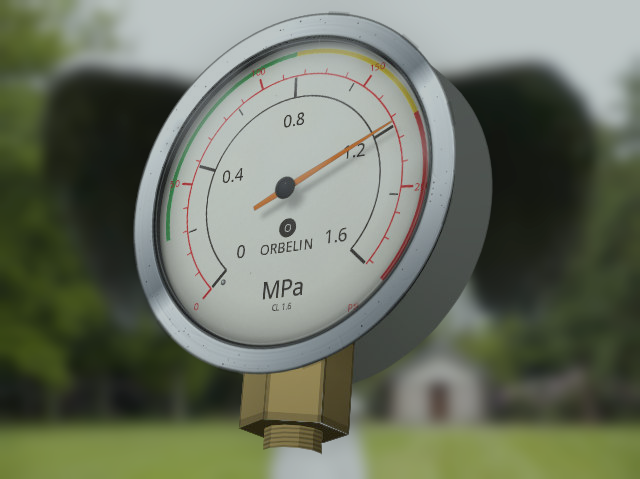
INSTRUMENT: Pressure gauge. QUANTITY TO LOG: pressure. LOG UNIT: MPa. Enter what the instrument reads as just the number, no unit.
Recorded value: 1.2
